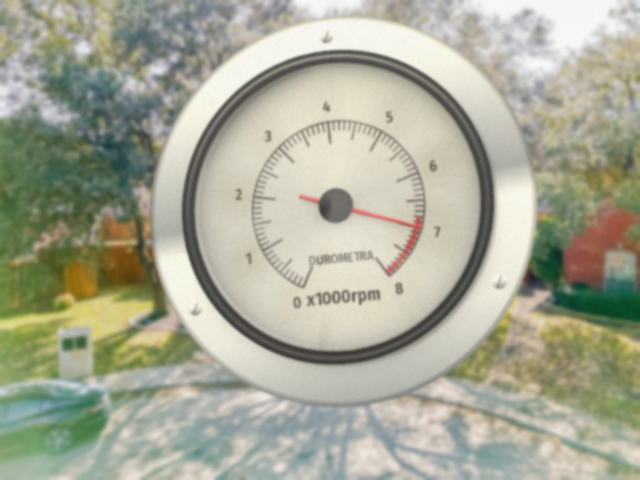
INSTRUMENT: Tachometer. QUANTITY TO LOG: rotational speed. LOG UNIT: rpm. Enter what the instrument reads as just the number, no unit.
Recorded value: 7000
